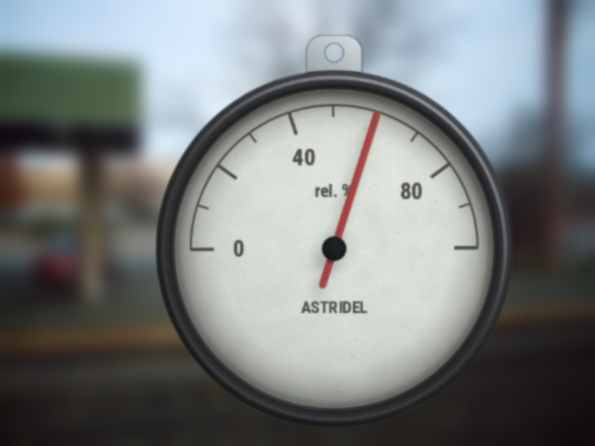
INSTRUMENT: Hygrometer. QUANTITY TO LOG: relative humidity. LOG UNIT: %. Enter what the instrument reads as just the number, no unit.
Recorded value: 60
